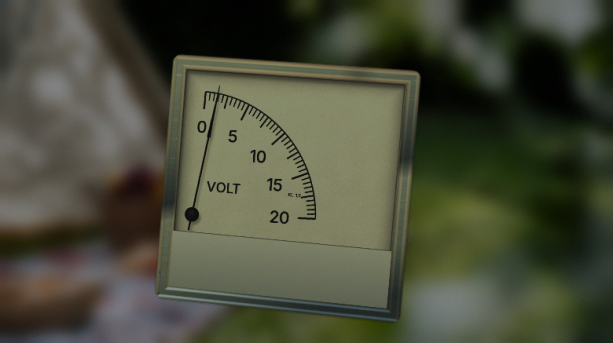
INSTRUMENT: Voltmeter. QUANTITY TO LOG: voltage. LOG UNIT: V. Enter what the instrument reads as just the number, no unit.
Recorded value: 1.5
